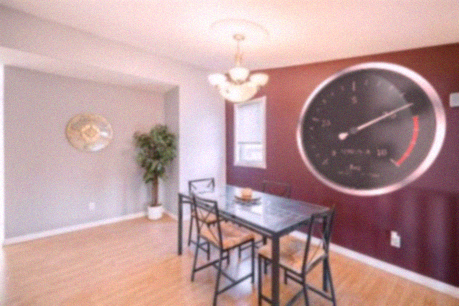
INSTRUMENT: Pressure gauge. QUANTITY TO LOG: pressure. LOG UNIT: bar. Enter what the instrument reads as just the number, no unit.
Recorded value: 7.5
